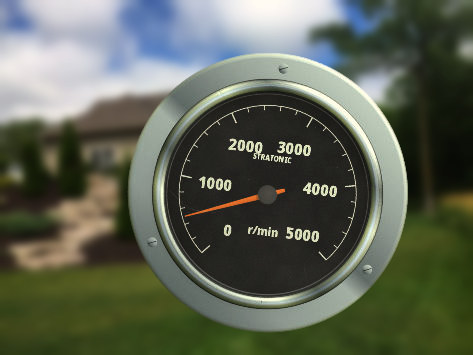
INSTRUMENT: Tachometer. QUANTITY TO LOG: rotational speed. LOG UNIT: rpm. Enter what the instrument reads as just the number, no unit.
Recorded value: 500
